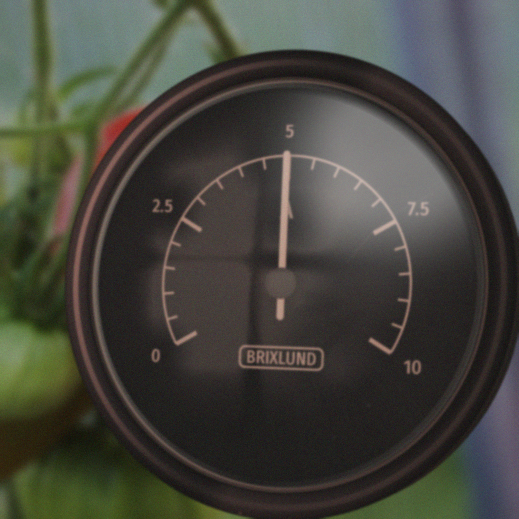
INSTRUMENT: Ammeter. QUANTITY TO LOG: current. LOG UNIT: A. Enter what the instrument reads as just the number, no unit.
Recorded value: 5
